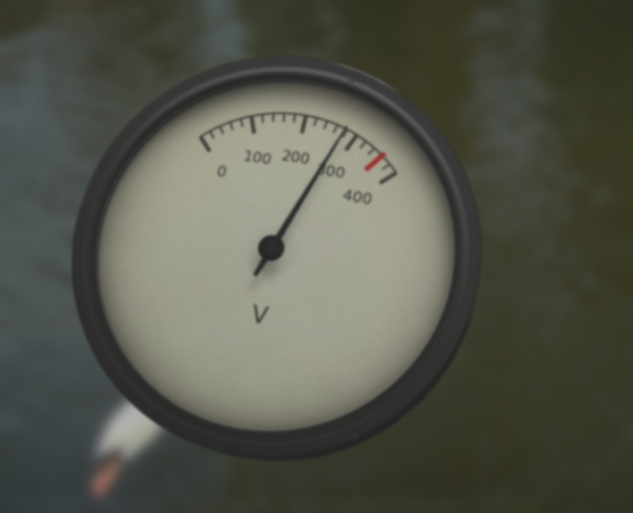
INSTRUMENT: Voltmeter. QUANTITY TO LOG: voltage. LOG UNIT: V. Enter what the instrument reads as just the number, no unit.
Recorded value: 280
